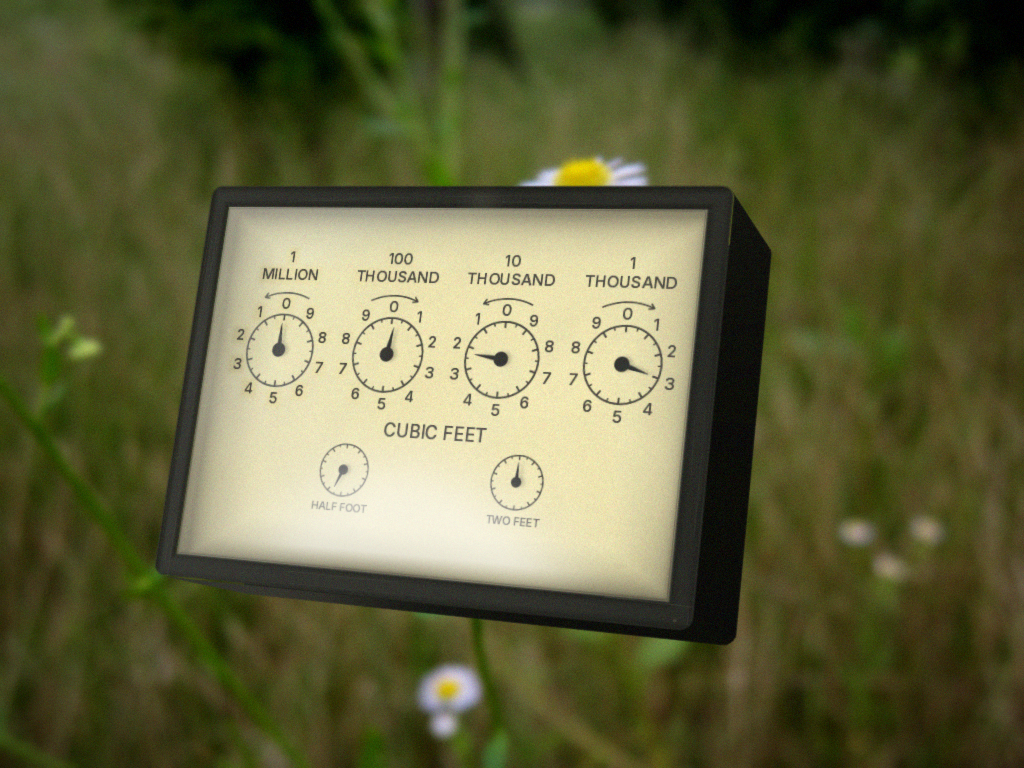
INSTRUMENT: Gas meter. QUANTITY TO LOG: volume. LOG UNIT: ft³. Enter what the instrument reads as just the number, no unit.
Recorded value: 2300
